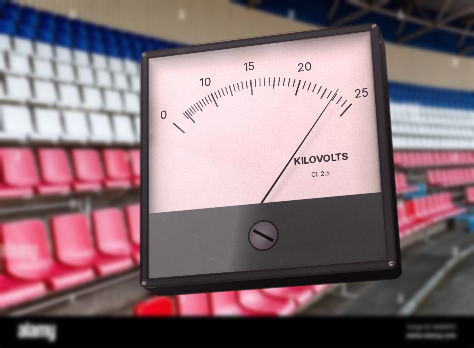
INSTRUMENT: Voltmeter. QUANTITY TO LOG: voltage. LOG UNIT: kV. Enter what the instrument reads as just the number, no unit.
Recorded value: 23.5
